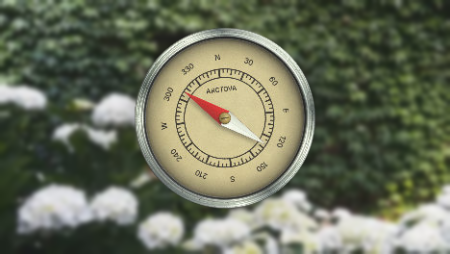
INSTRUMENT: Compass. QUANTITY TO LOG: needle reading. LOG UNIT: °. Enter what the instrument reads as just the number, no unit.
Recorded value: 310
